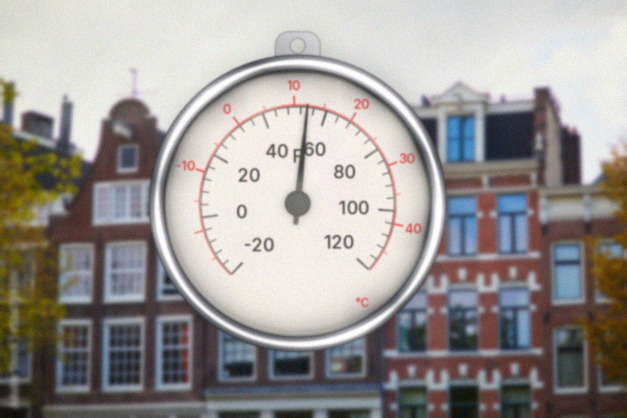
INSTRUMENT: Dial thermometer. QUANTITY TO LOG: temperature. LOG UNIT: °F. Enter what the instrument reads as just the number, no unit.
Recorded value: 54
